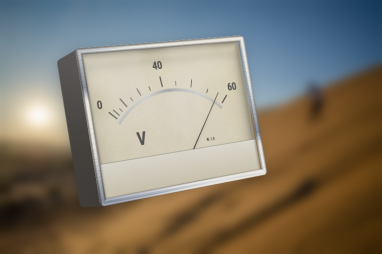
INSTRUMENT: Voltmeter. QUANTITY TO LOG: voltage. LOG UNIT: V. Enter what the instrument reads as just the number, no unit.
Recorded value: 57.5
